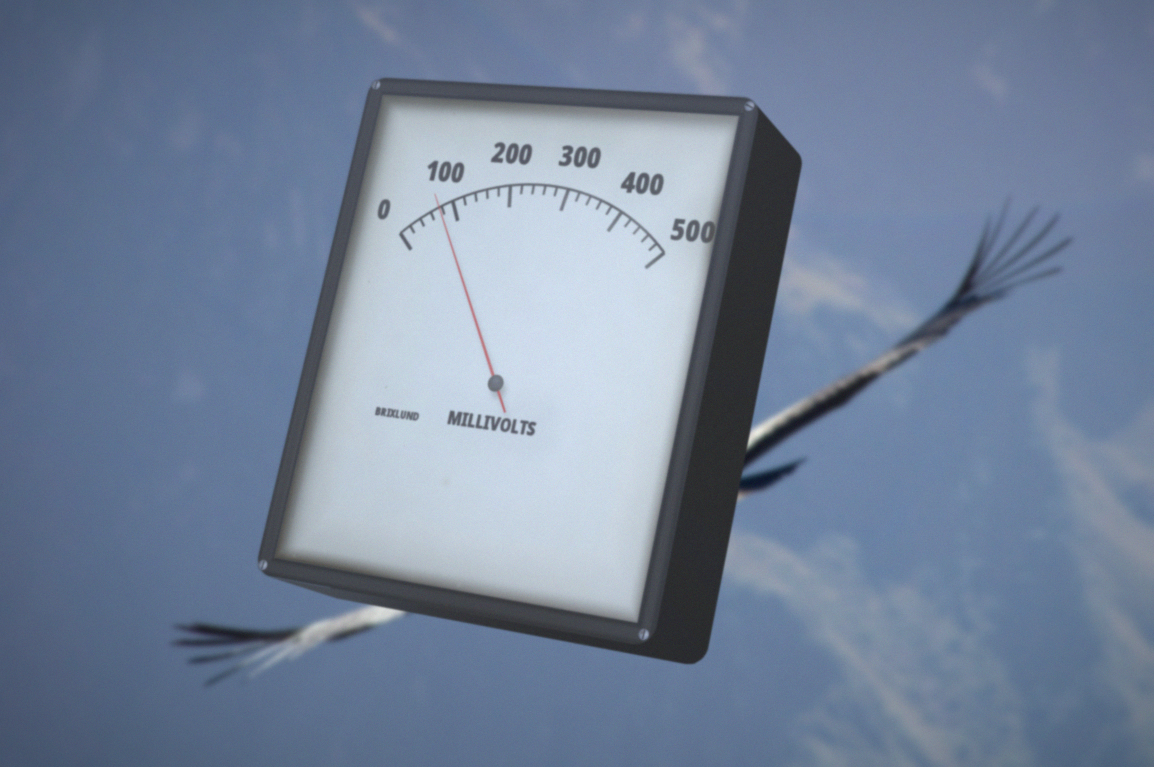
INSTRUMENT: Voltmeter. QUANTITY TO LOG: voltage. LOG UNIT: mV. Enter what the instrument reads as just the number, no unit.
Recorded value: 80
